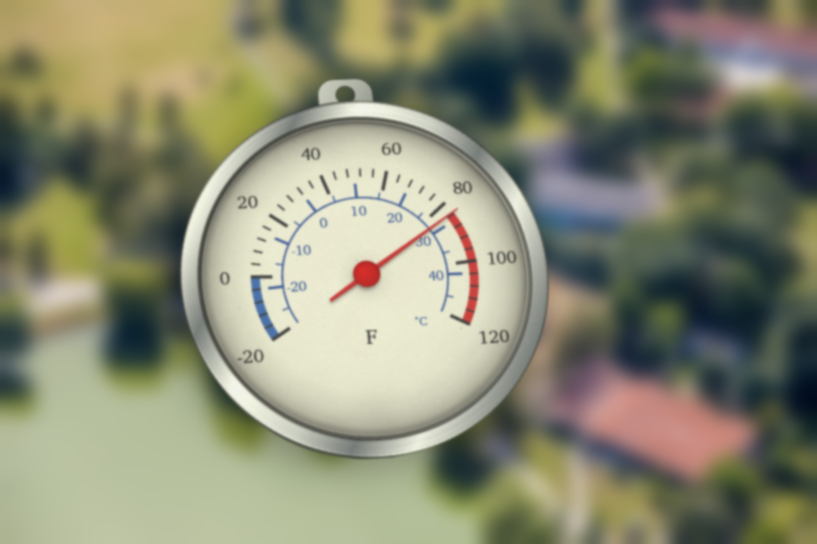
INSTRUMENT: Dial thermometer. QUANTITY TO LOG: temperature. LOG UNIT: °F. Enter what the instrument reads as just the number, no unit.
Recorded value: 84
